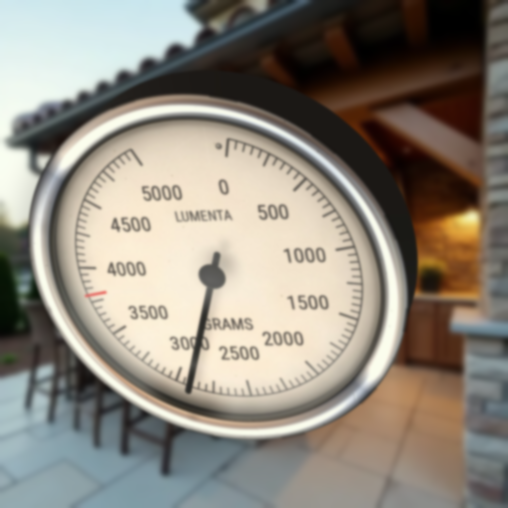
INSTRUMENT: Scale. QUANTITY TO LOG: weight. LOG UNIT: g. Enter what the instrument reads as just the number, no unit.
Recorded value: 2900
